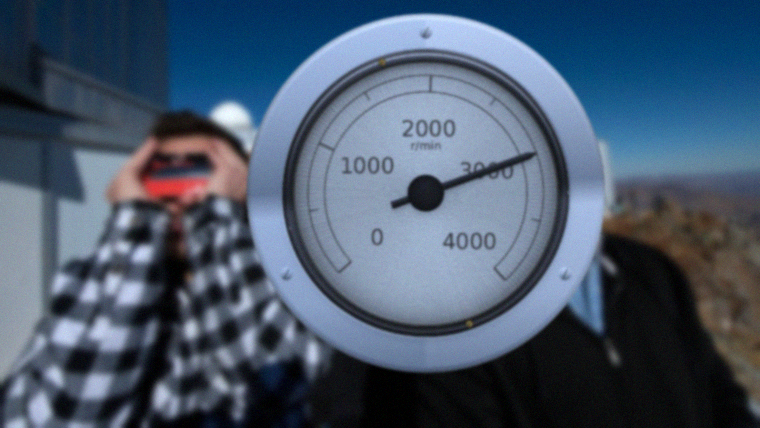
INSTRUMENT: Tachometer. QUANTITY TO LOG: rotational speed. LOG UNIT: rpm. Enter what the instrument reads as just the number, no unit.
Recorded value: 3000
